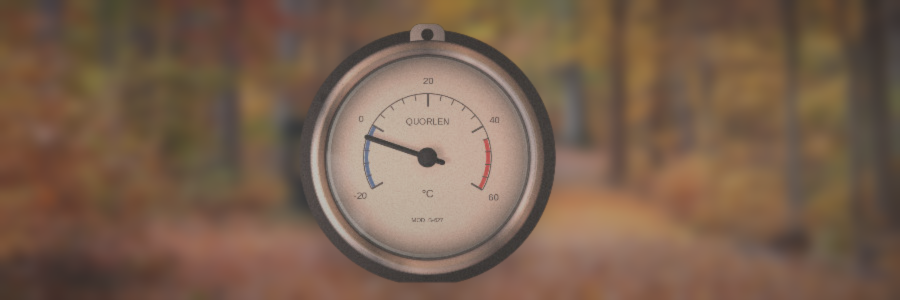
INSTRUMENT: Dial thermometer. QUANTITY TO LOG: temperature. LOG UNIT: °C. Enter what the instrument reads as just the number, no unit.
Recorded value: -4
